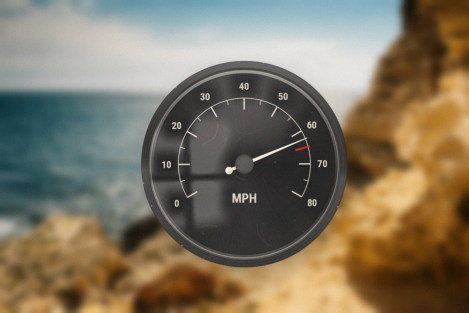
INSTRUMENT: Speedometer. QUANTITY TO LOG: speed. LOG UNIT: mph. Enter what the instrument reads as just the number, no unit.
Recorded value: 62.5
